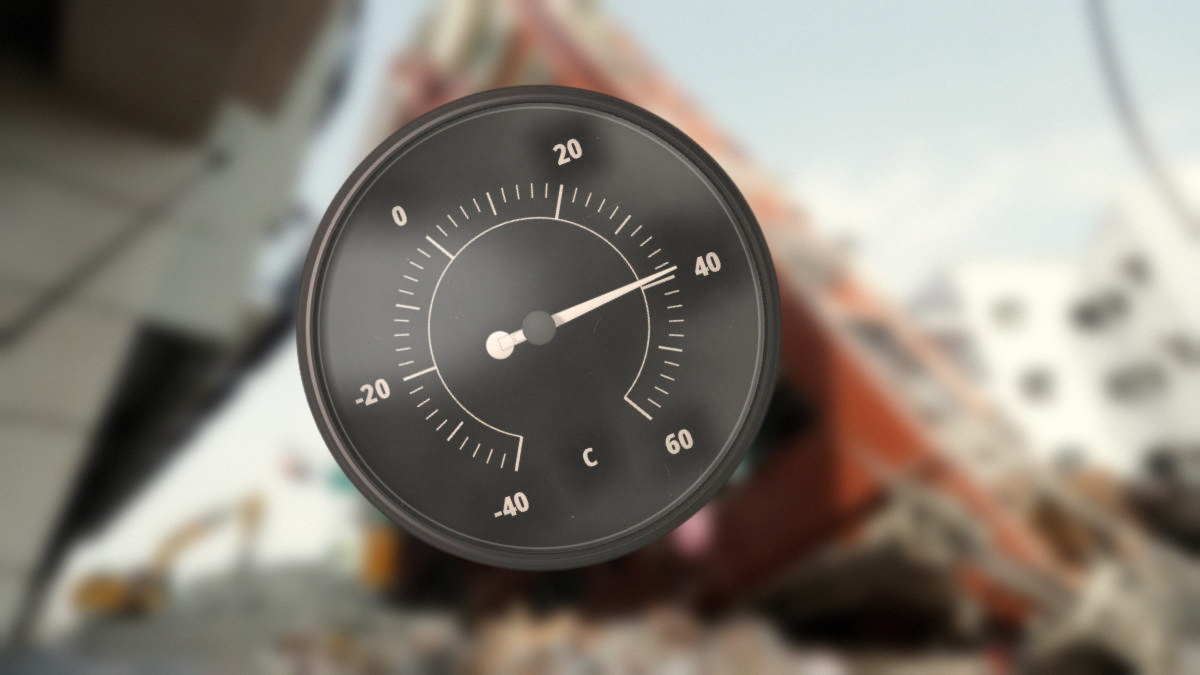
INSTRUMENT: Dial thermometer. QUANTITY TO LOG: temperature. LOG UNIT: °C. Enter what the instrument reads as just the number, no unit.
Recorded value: 39
